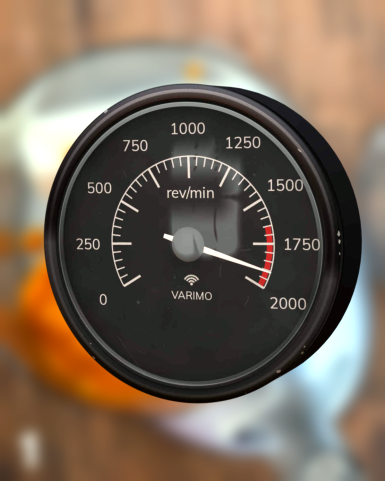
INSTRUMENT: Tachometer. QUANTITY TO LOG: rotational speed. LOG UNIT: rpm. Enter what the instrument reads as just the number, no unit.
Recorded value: 1900
